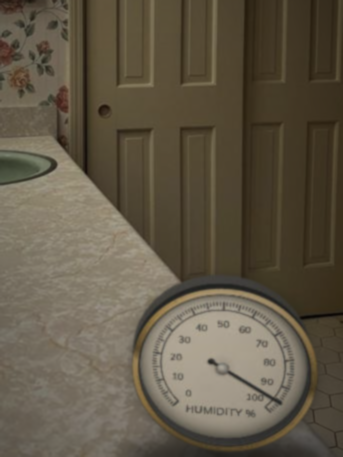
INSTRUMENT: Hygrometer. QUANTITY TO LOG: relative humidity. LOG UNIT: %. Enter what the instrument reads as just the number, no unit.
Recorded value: 95
